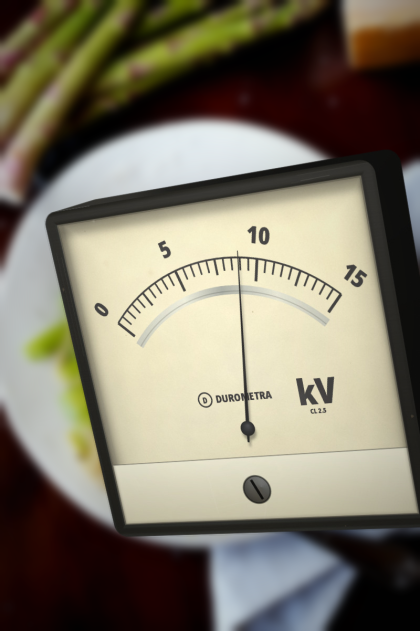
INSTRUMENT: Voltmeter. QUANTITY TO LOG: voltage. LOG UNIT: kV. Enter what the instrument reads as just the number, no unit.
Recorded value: 9
